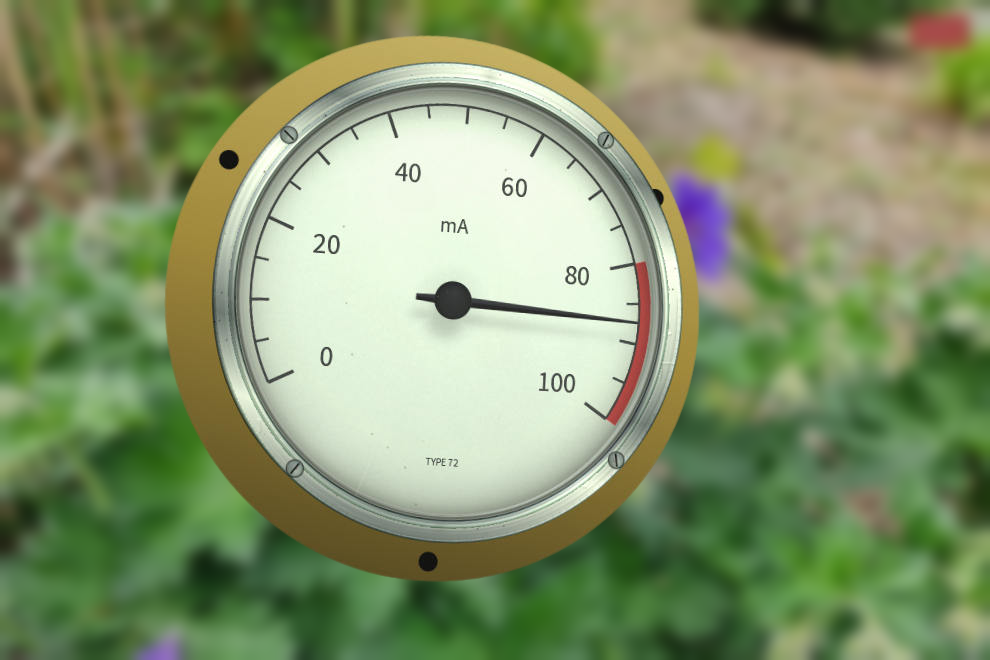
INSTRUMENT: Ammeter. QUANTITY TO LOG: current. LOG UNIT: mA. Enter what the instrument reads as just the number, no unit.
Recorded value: 87.5
